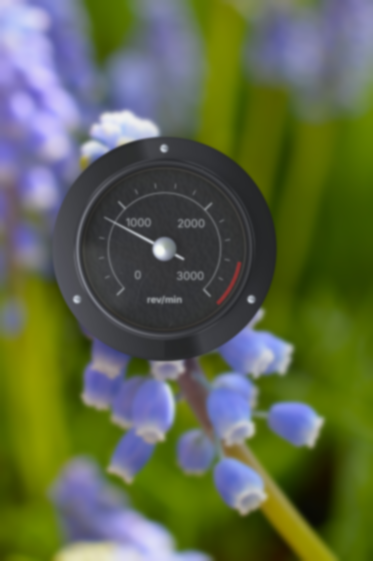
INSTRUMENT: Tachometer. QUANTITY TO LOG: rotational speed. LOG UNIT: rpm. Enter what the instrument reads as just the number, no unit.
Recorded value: 800
